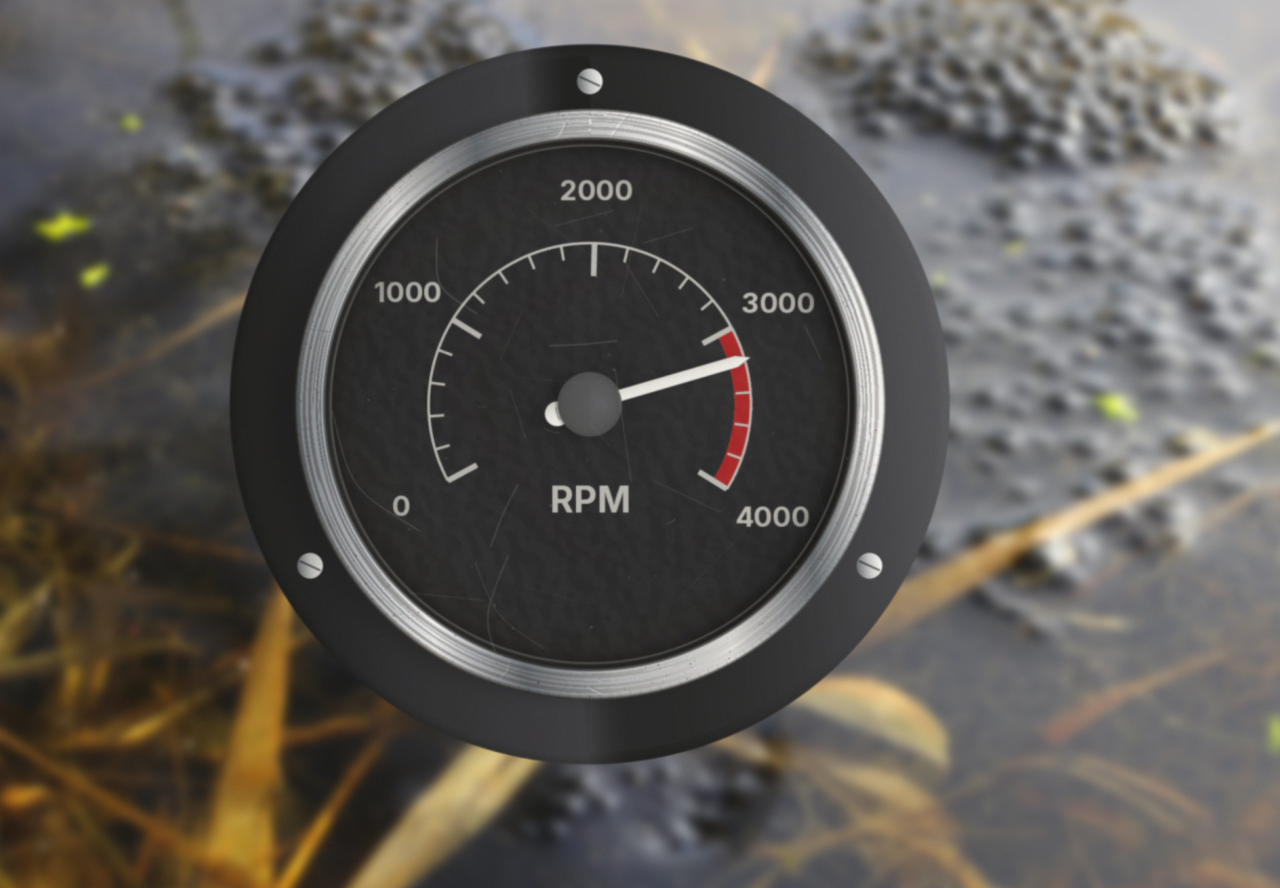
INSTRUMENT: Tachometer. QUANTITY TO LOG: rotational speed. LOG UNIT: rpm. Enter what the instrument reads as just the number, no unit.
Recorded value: 3200
